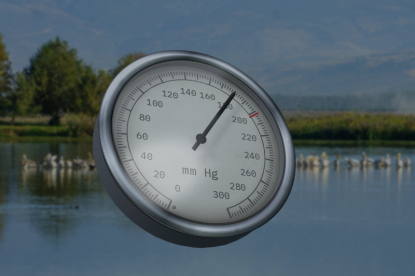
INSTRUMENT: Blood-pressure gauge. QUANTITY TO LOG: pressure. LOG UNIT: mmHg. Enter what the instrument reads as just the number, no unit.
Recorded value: 180
